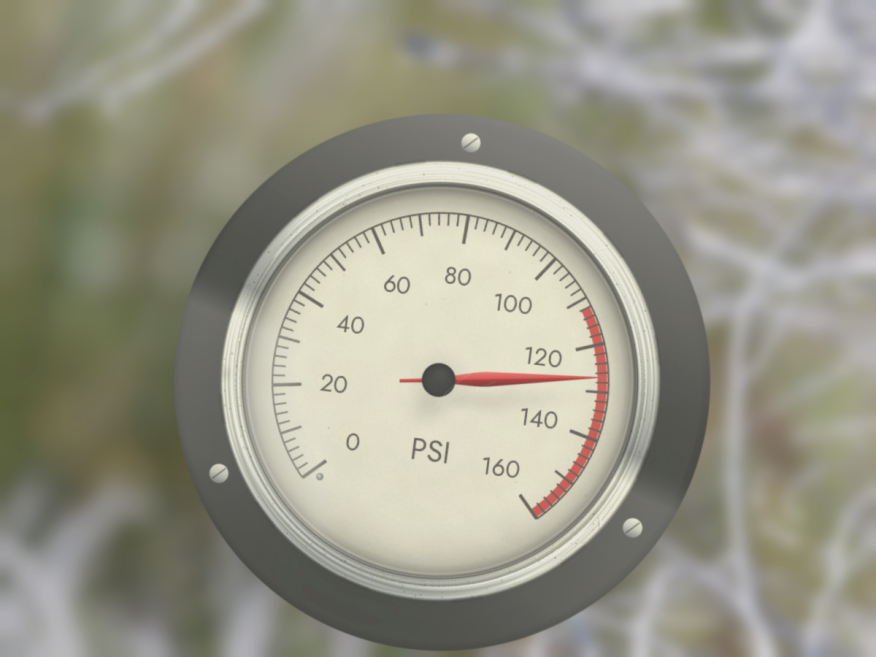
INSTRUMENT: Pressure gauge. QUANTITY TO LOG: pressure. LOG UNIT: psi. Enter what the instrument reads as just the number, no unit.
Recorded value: 127
